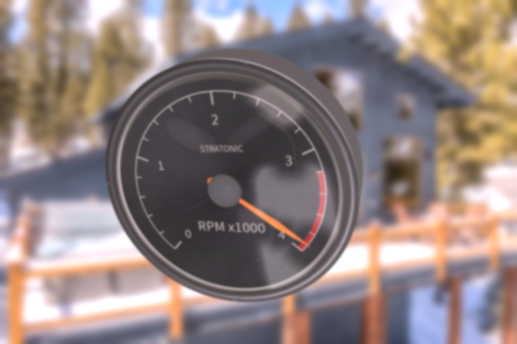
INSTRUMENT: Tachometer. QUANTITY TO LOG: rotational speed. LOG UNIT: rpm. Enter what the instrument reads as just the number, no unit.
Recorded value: 3900
